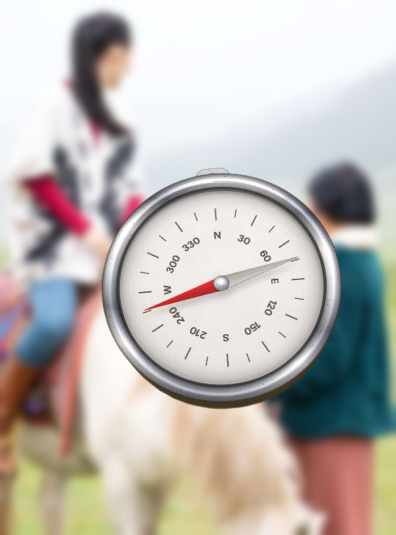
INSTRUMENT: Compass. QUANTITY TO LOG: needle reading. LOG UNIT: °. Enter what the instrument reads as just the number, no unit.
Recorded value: 255
